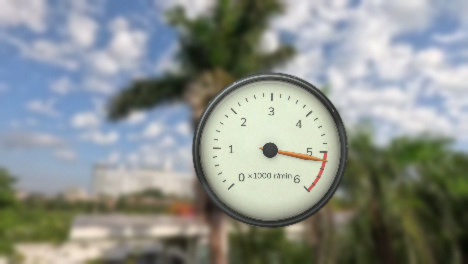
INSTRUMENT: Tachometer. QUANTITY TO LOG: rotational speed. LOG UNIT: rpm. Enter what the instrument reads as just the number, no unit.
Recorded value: 5200
